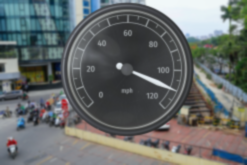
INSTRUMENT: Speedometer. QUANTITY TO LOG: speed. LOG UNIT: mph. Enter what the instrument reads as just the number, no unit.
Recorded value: 110
